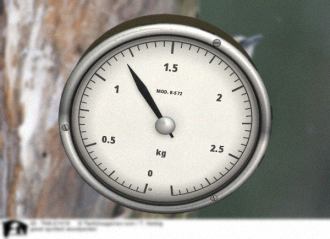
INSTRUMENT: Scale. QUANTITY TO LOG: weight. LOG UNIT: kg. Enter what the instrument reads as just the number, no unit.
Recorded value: 1.2
